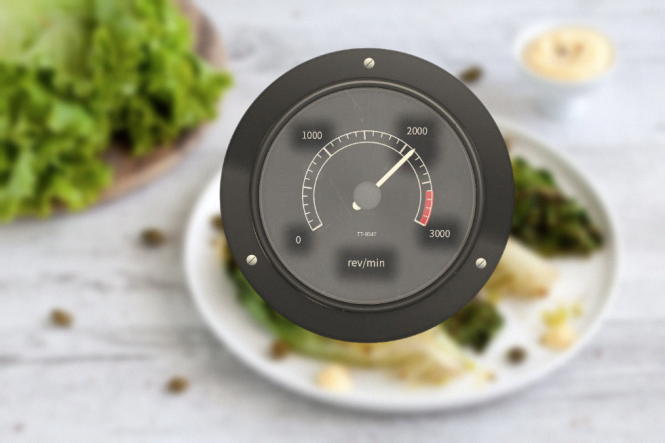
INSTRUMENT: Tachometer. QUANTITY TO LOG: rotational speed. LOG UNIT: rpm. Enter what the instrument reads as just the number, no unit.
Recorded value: 2100
